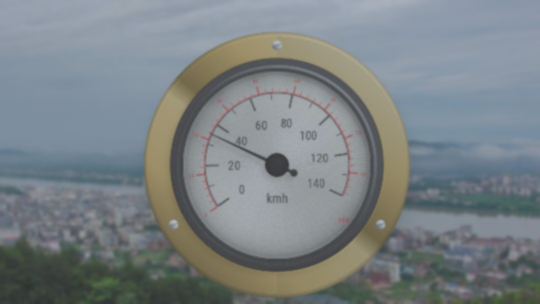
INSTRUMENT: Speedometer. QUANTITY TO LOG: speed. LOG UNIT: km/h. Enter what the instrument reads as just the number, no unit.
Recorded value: 35
